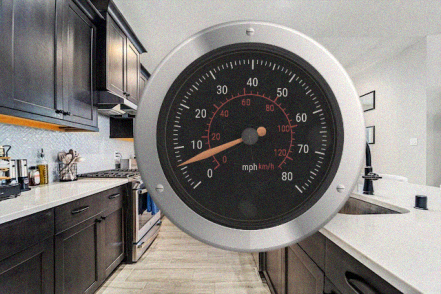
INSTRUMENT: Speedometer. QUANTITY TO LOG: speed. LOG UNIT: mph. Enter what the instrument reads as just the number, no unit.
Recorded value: 6
